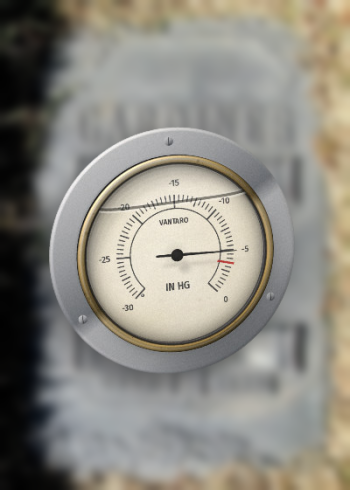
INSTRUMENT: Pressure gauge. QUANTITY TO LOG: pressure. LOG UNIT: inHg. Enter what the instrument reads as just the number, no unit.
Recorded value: -5
